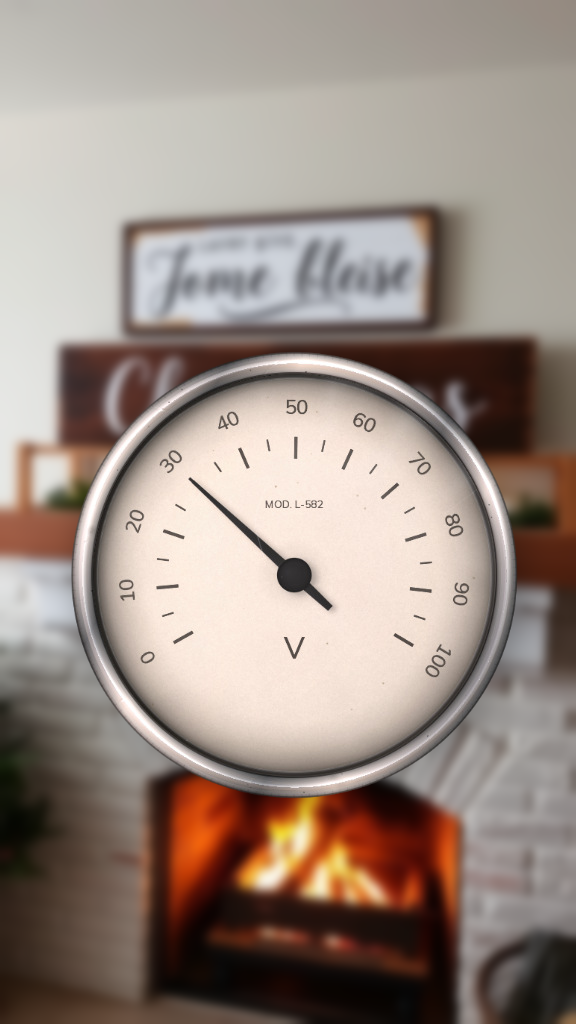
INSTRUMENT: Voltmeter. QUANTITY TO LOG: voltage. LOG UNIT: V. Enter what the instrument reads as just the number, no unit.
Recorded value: 30
